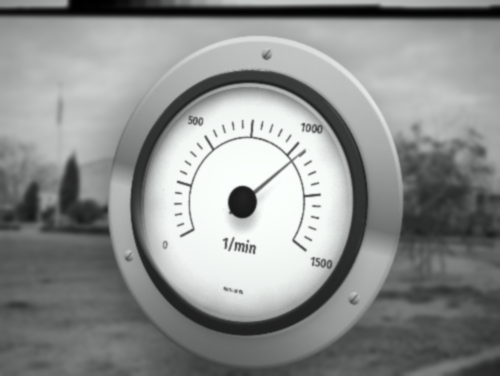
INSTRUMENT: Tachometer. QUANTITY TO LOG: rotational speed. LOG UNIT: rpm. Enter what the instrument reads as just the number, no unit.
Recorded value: 1050
